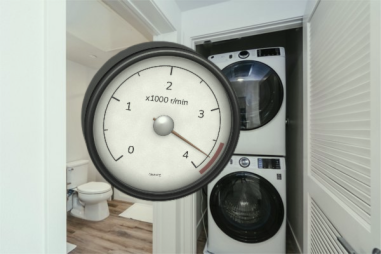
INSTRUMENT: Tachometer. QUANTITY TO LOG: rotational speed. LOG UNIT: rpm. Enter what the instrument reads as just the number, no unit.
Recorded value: 3750
